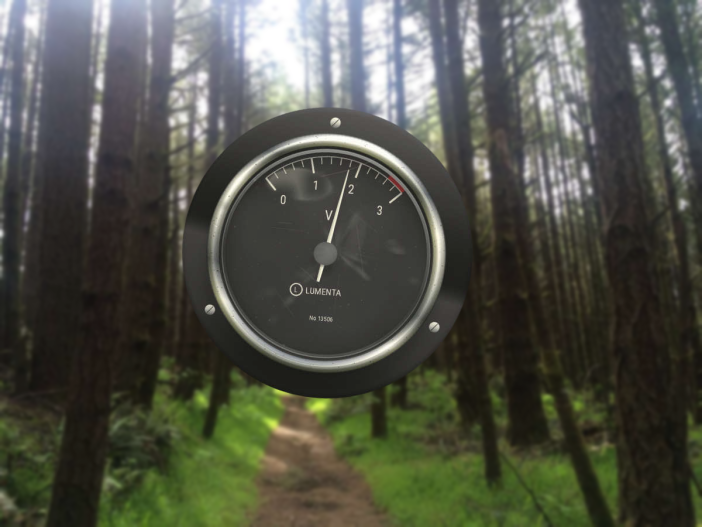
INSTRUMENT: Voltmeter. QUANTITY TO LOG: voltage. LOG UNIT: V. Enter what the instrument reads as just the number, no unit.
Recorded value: 1.8
